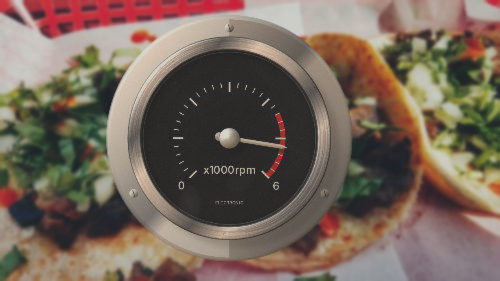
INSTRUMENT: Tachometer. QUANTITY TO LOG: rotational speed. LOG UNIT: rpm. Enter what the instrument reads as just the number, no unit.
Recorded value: 5200
